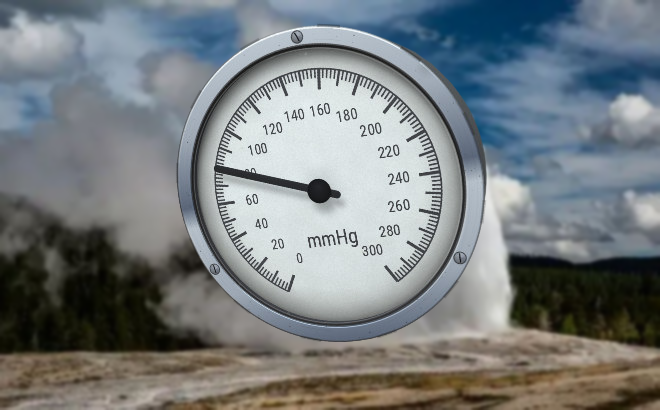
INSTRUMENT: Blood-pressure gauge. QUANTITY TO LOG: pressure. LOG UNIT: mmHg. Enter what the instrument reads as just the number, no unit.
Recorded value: 80
